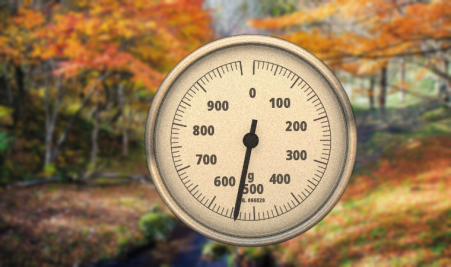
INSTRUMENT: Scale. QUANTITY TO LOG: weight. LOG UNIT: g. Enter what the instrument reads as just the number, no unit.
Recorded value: 540
